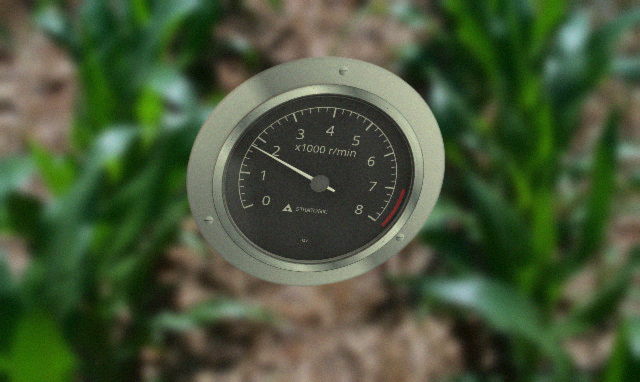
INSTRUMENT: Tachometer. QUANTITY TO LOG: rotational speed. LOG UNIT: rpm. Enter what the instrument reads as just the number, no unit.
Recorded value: 1800
